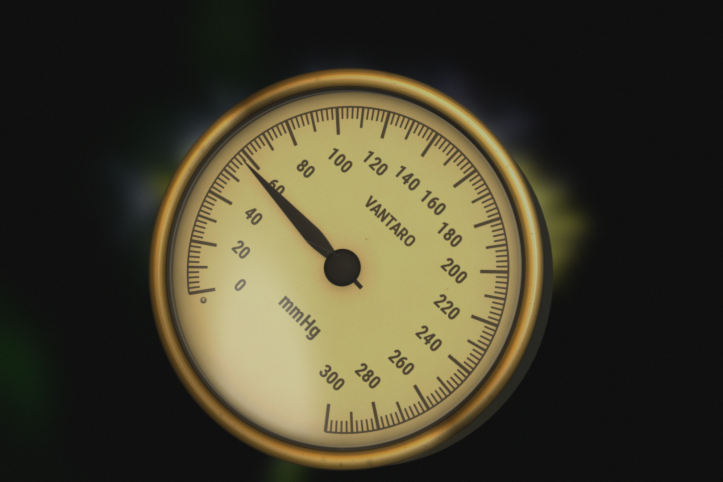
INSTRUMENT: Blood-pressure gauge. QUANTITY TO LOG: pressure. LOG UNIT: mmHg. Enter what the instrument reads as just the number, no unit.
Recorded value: 58
